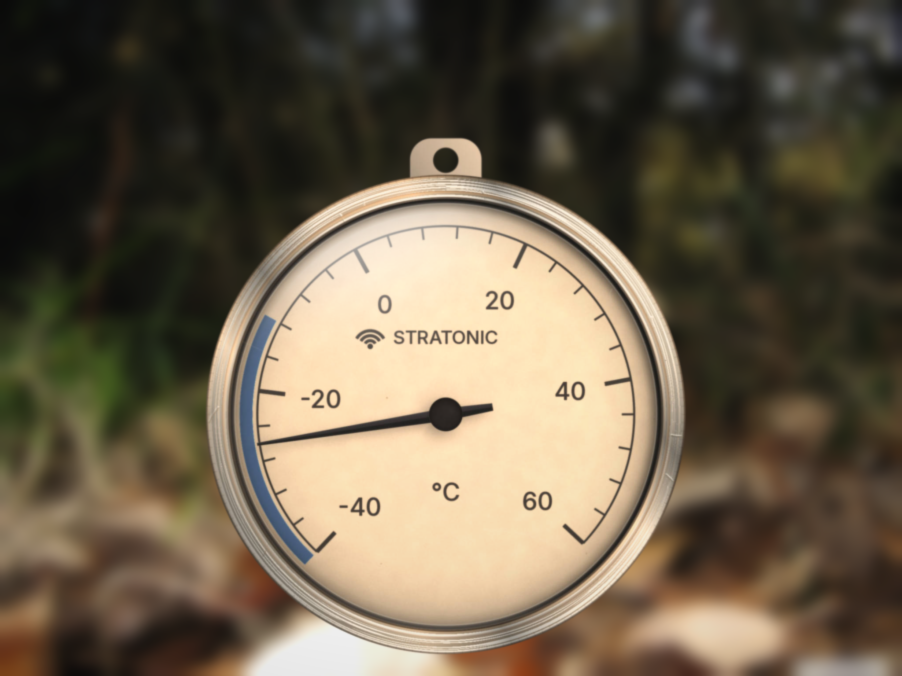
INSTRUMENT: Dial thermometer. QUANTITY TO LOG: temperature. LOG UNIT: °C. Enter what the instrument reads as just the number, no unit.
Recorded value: -26
